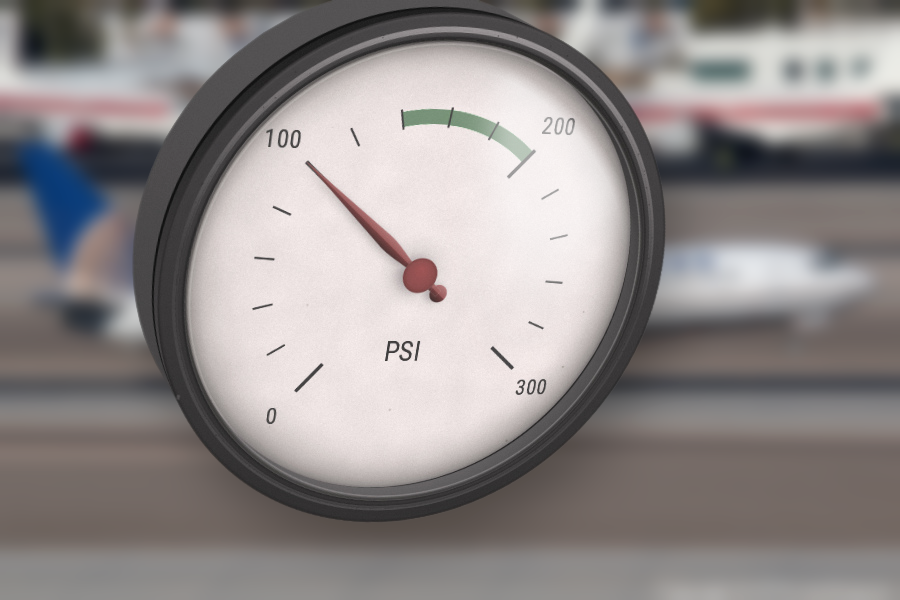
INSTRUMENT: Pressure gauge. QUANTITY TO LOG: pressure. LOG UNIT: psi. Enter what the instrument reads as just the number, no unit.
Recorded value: 100
